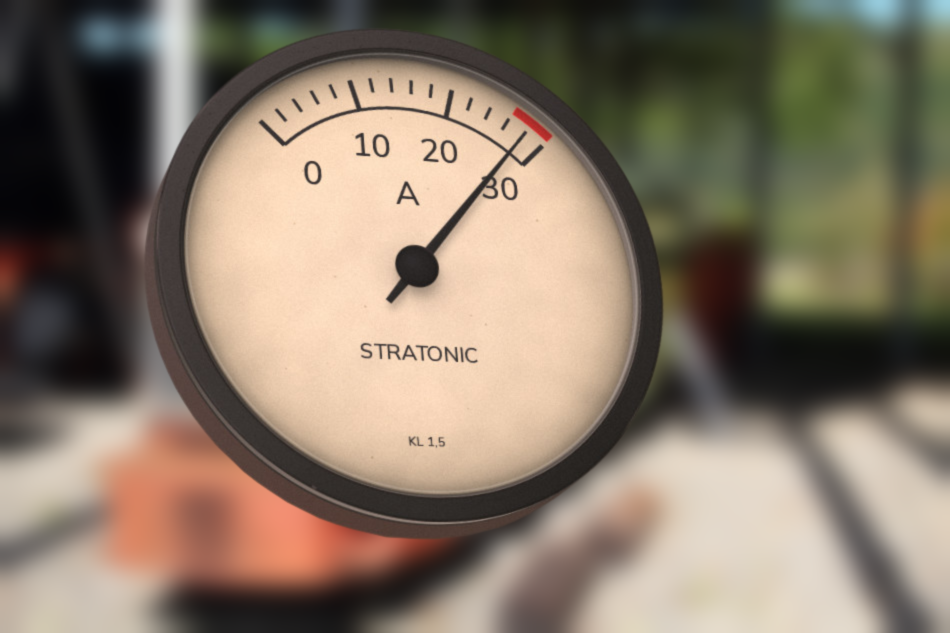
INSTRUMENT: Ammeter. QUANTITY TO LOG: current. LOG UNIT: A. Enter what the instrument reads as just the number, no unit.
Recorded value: 28
